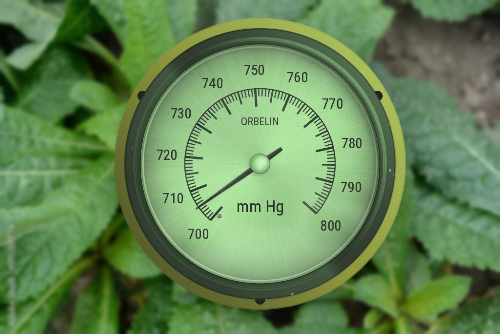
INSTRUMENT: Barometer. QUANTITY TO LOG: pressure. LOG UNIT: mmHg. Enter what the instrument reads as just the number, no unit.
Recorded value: 705
